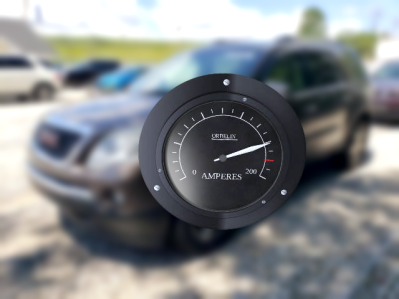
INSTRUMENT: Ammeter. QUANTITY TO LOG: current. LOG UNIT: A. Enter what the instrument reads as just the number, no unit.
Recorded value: 160
